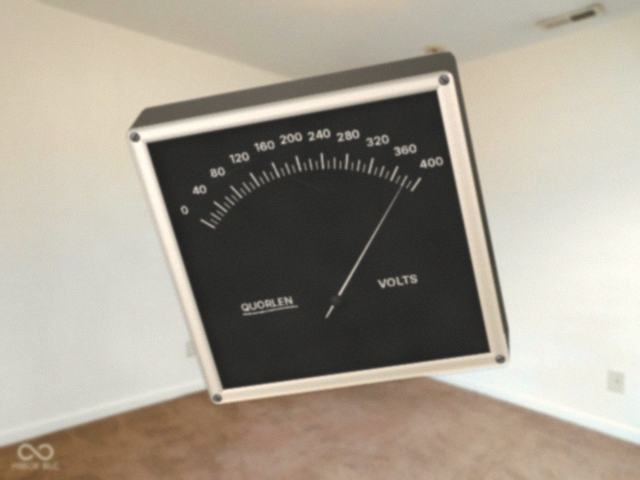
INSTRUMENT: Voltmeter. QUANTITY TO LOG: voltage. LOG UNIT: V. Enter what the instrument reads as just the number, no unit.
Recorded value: 380
